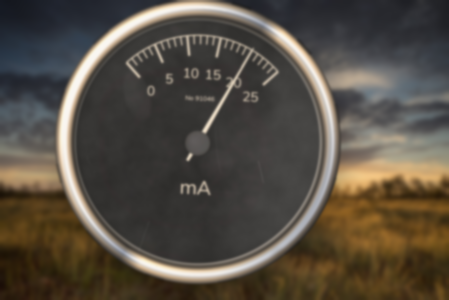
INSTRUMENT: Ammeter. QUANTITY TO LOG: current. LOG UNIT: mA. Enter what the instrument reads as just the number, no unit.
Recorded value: 20
